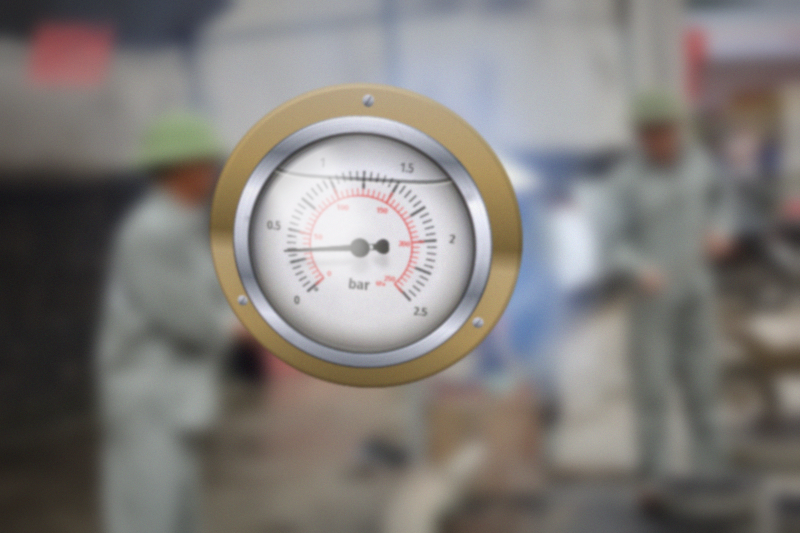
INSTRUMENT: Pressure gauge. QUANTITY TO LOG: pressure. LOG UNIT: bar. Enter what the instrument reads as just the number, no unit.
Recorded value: 0.35
